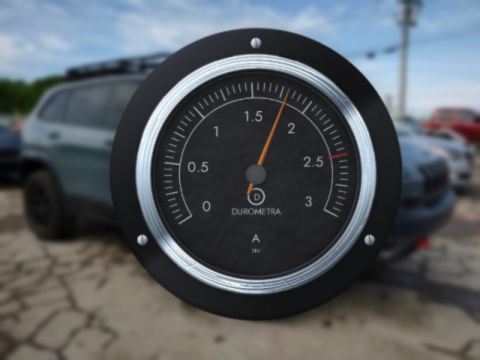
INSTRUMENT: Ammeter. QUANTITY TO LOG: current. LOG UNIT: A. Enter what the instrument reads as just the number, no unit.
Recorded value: 1.8
